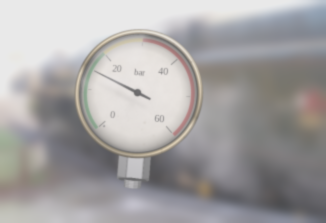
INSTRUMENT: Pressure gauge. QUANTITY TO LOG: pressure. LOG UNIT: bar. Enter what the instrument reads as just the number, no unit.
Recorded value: 15
